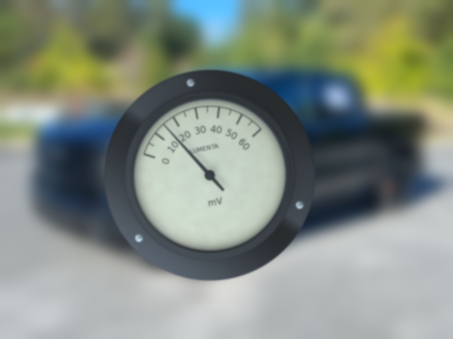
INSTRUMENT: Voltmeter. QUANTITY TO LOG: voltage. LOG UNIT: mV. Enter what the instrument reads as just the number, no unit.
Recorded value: 15
